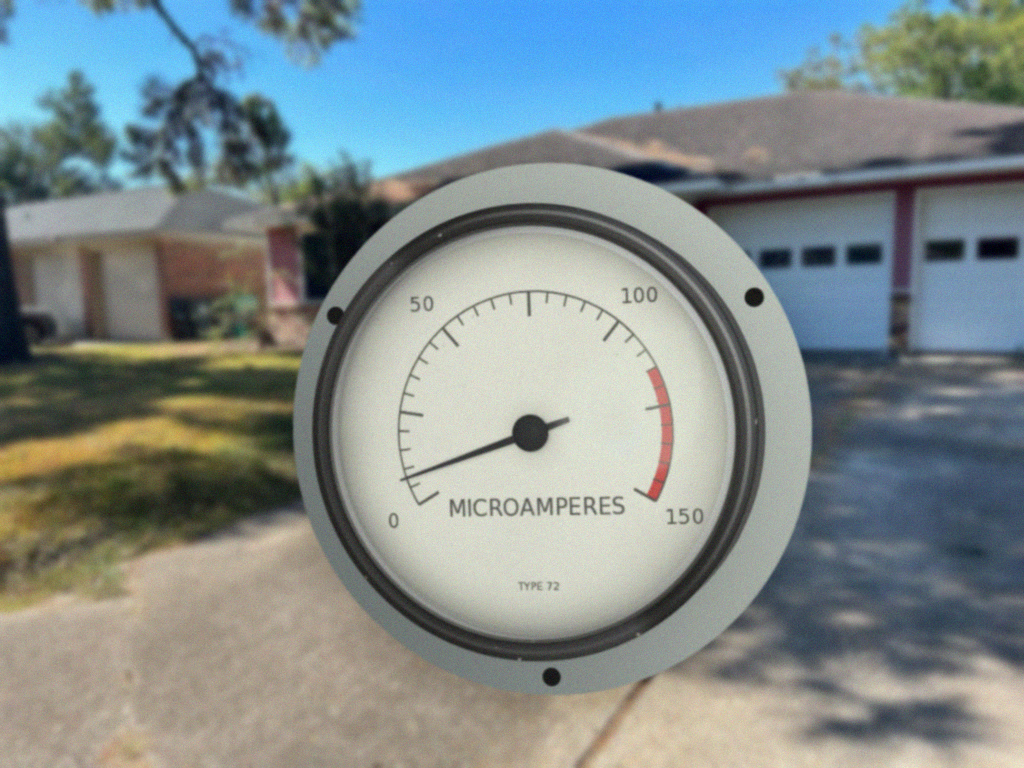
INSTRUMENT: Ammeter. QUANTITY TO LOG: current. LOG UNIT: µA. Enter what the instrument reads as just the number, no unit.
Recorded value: 7.5
